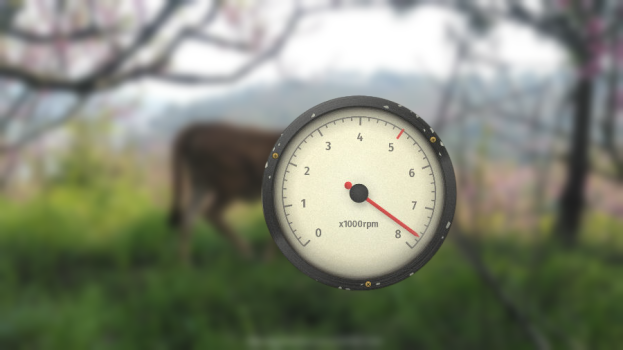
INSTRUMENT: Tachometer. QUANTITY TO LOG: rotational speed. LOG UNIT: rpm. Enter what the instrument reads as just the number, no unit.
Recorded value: 7700
